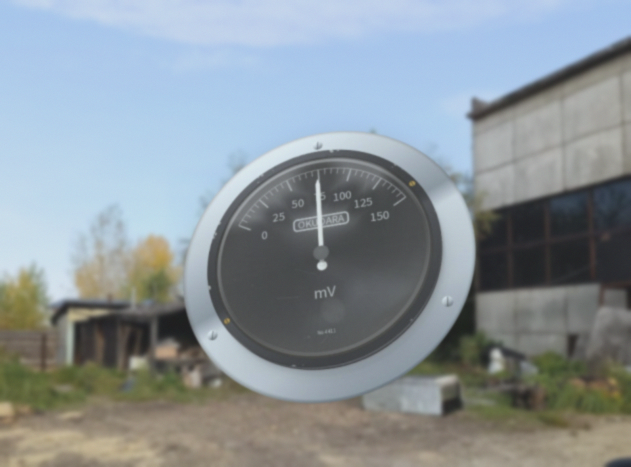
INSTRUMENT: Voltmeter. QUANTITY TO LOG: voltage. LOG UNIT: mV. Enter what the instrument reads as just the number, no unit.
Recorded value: 75
